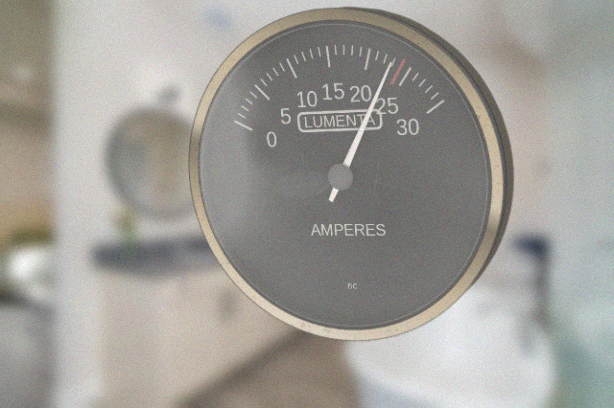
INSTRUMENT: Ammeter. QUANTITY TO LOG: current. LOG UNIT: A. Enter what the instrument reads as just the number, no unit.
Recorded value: 23
